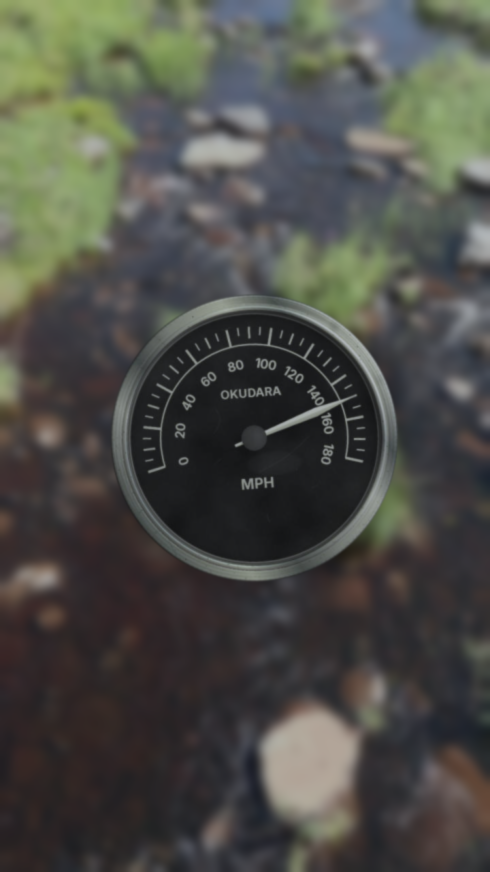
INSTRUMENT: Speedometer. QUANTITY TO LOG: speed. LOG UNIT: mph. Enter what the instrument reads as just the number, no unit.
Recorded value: 150
